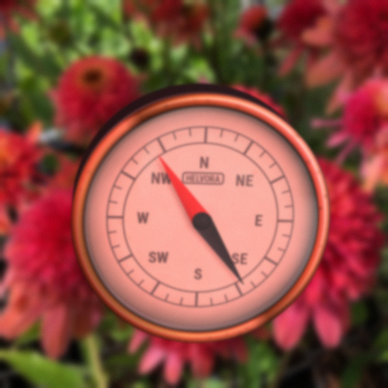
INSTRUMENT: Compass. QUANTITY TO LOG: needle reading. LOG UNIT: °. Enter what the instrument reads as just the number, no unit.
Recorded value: 325
